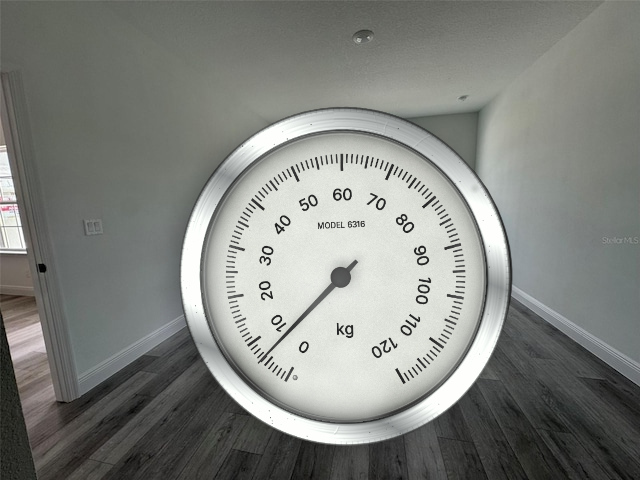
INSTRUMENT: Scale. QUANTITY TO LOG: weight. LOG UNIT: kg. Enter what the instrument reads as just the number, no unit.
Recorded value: 6
